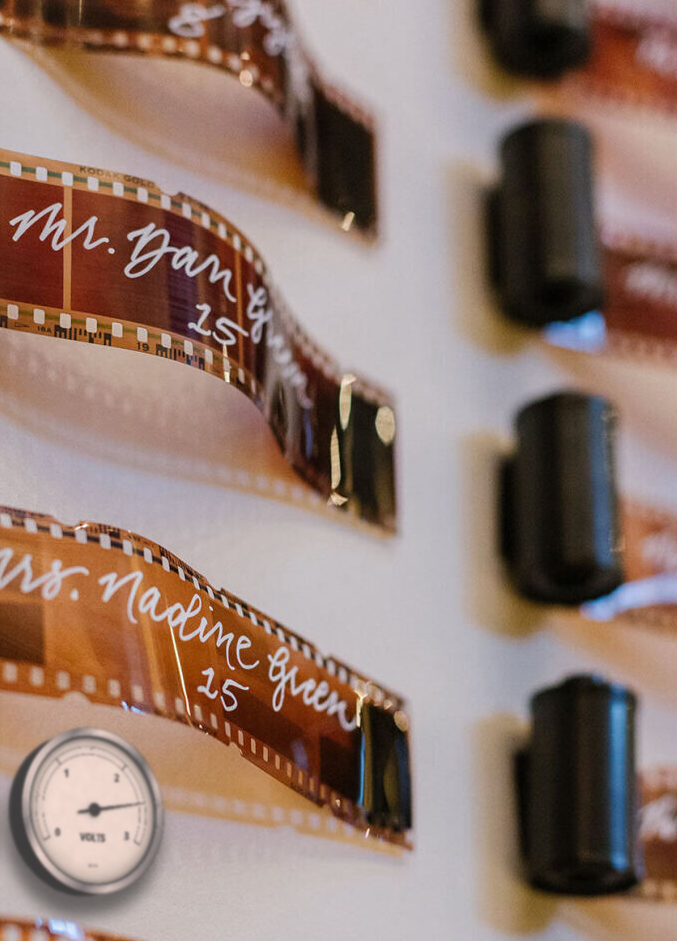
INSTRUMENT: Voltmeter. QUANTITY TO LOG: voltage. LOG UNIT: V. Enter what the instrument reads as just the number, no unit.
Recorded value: 2.5
